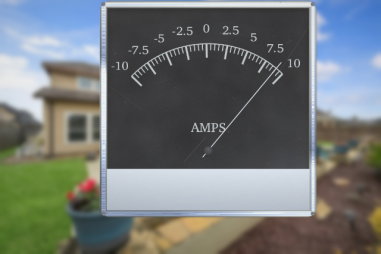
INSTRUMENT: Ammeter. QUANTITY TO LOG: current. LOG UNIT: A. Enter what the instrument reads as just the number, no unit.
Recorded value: 9
